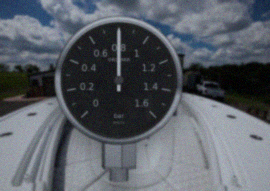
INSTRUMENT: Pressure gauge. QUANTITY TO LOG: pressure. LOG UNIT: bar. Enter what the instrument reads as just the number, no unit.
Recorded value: 0.8
